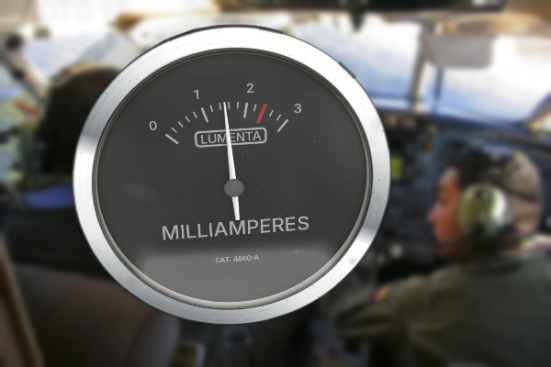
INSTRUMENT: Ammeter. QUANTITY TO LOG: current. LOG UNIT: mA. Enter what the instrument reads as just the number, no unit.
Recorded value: 1.5
